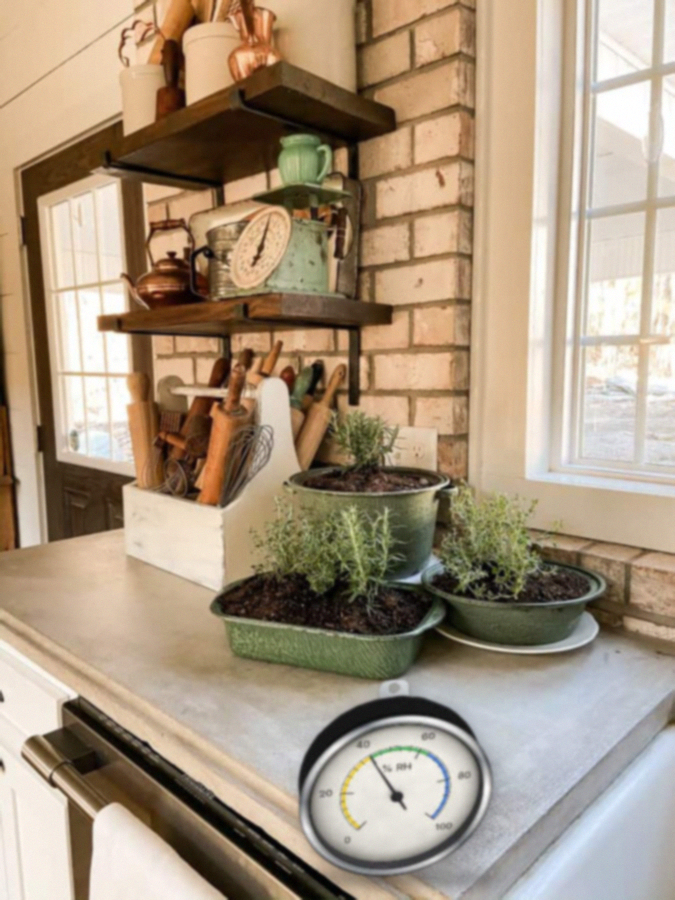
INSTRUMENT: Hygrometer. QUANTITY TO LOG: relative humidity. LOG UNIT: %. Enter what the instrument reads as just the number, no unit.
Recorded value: 40
